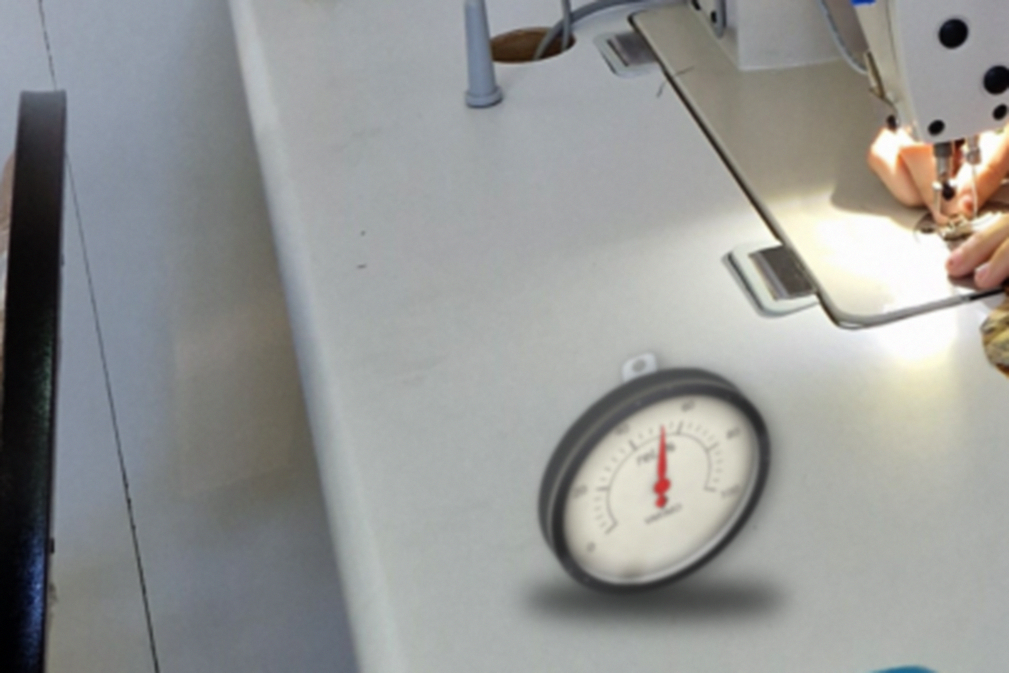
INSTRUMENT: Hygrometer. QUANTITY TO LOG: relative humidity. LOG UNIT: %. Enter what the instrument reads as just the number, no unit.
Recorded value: 52
